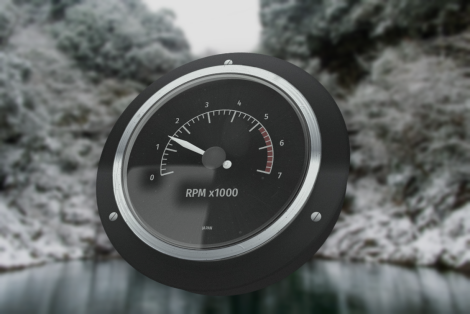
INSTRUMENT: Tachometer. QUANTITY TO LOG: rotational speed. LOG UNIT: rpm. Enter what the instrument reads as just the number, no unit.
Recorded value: 1400
